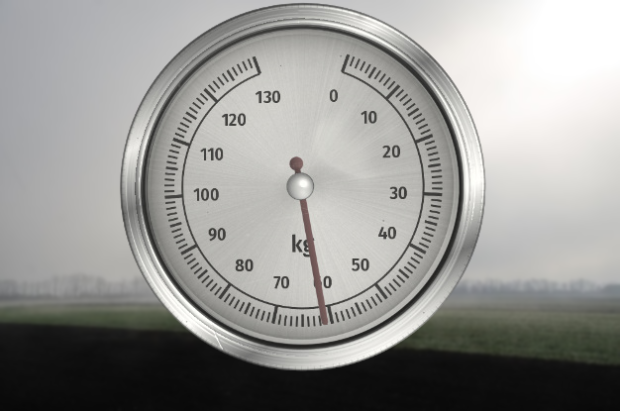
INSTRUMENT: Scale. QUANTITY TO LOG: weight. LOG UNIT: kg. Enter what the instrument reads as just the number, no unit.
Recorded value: 61
